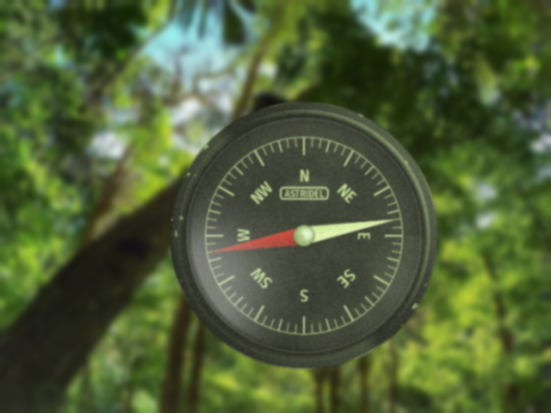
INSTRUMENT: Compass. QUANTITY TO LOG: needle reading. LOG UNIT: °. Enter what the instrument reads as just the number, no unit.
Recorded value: 260
